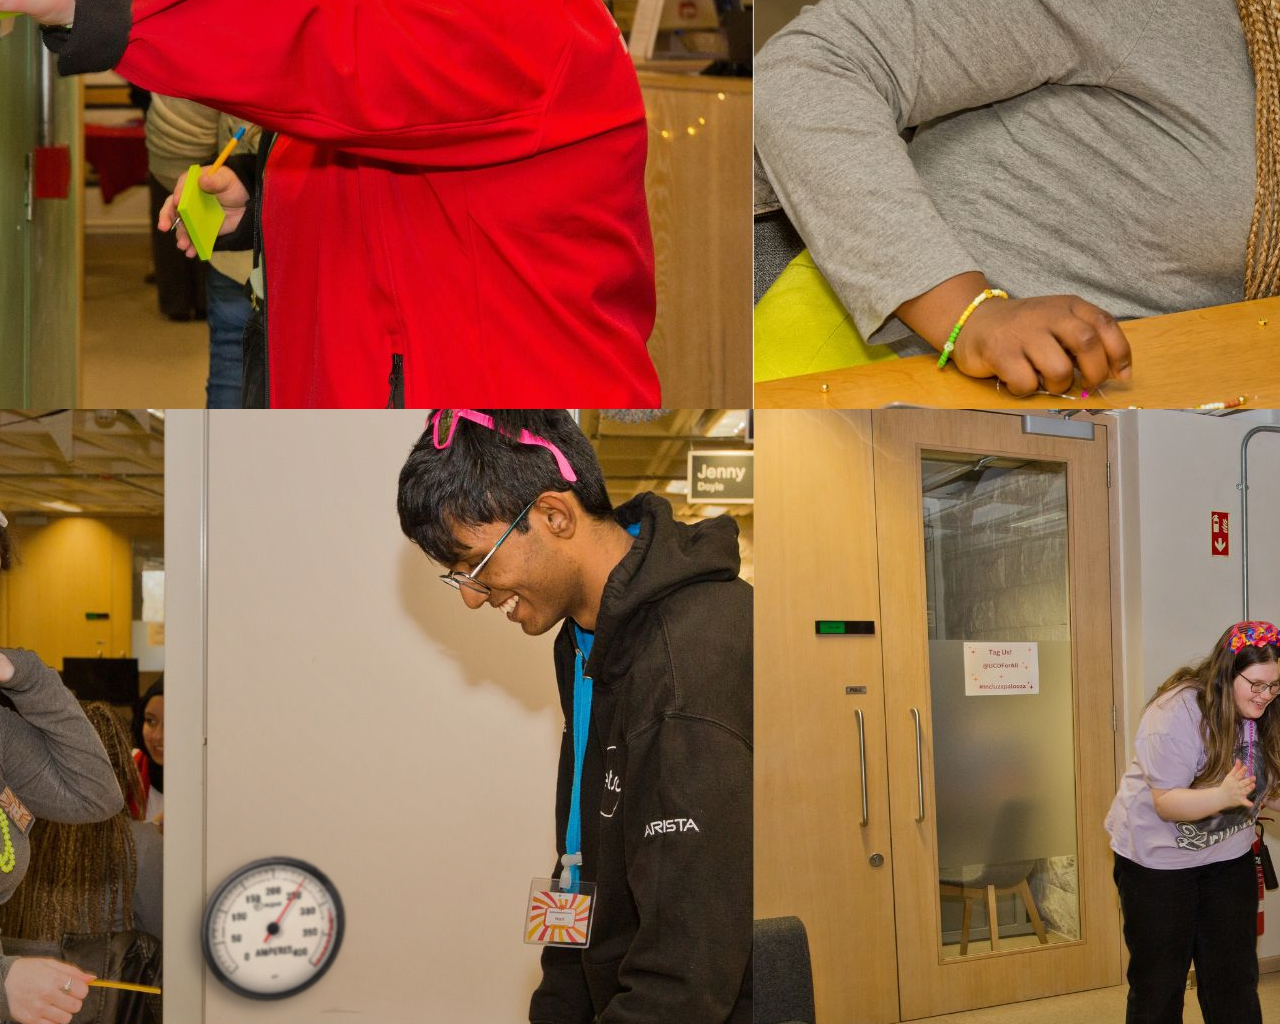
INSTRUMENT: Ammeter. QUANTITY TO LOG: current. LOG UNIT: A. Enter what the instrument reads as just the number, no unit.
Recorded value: 250
